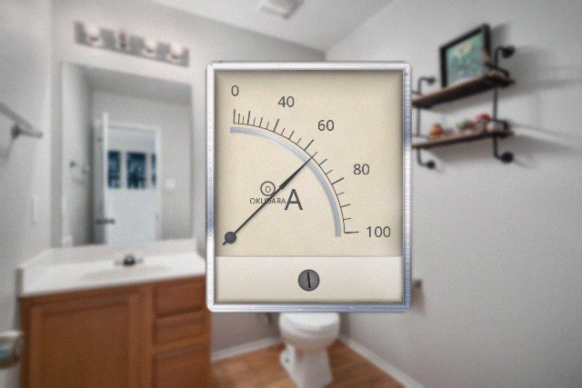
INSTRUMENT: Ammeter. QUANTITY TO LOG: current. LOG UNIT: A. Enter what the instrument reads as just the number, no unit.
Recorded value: 65
